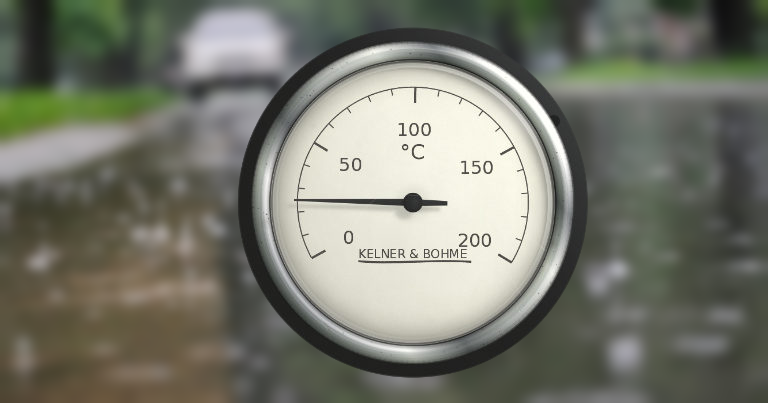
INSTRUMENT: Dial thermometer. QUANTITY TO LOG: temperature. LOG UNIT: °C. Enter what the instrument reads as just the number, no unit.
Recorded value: 25
